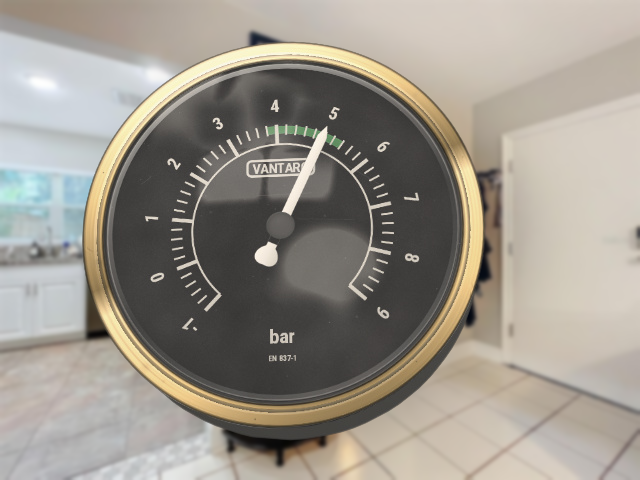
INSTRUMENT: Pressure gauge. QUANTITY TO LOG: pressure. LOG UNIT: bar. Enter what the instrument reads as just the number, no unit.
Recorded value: 5
